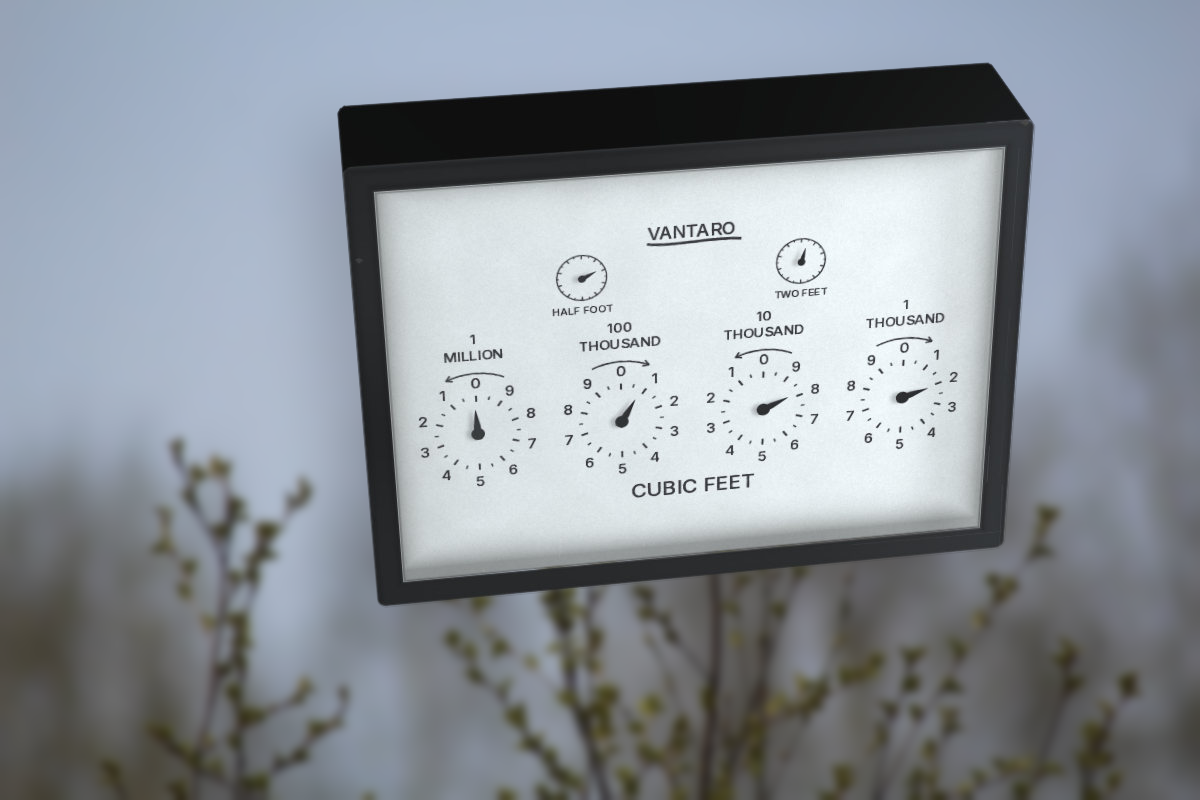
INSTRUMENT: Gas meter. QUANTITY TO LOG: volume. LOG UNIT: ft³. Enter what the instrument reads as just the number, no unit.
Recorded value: 8200
